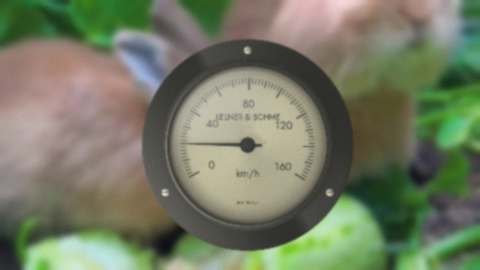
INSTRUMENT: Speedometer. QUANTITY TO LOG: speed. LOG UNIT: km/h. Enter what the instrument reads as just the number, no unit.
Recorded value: 20
